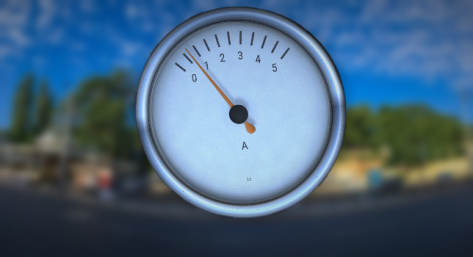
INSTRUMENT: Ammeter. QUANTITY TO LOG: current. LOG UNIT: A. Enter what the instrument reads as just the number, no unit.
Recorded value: 0.75
